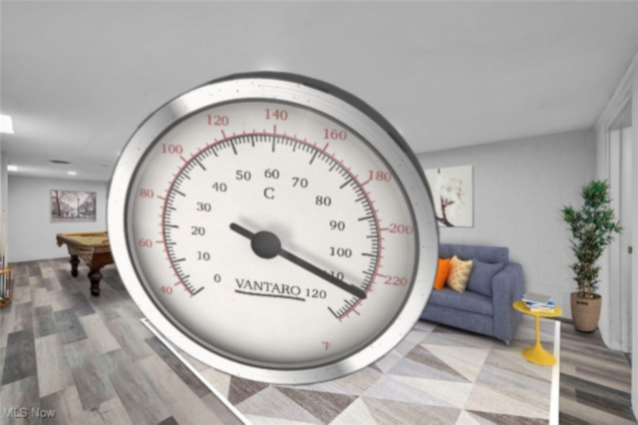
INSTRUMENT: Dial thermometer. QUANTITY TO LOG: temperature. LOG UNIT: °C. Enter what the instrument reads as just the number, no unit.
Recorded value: 110
